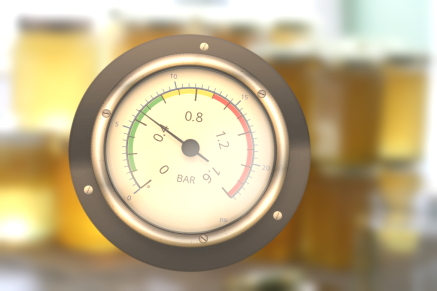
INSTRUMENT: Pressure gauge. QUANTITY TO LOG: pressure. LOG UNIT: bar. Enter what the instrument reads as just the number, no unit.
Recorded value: 0.45
